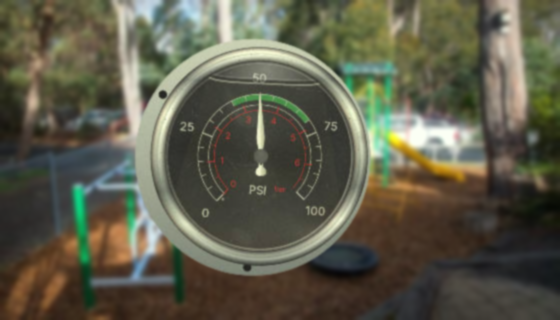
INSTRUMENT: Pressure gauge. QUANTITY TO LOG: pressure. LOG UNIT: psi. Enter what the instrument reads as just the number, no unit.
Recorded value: 50
